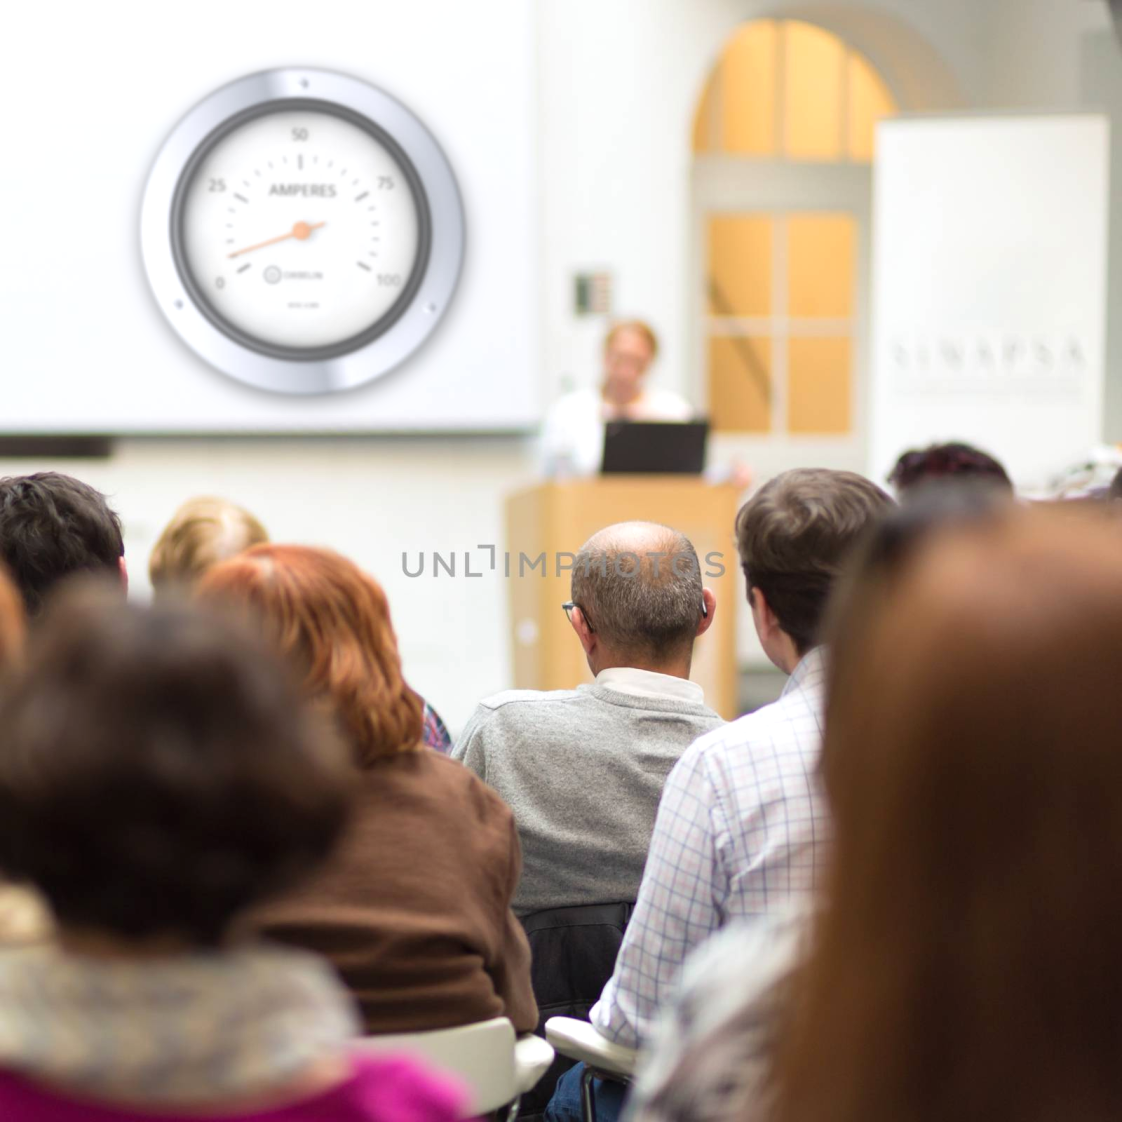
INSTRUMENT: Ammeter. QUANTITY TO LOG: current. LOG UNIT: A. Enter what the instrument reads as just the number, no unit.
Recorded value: 5
